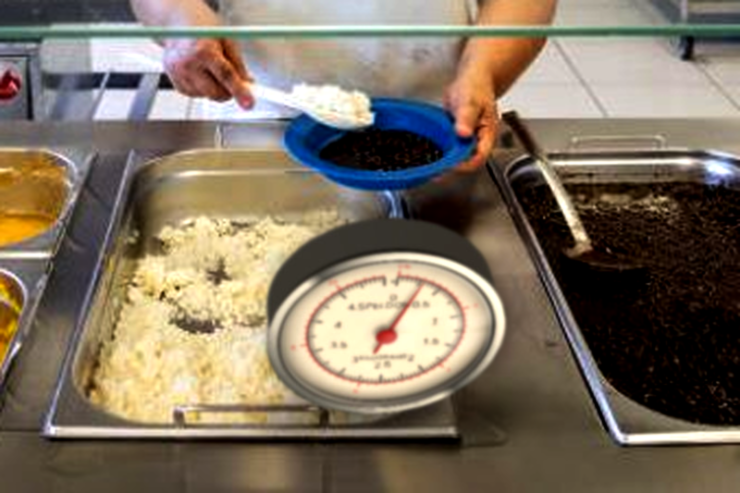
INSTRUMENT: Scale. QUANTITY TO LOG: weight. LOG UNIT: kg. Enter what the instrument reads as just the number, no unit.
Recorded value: 0.25
